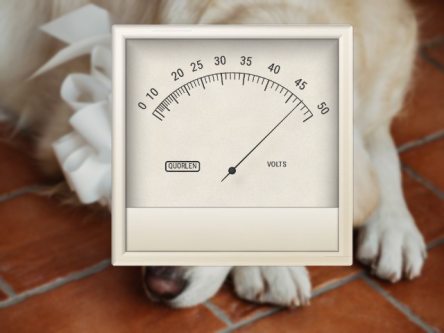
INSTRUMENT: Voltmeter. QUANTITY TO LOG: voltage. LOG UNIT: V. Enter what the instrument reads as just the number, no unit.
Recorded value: 47
